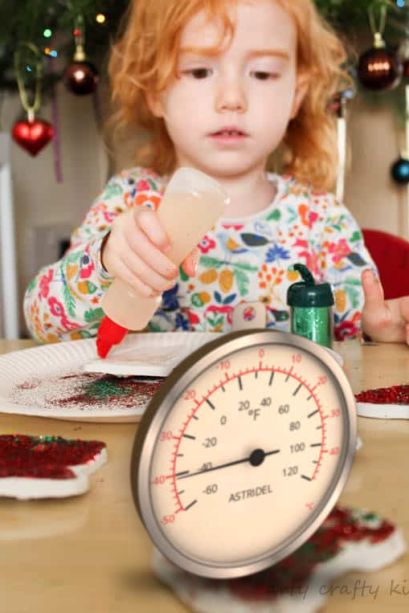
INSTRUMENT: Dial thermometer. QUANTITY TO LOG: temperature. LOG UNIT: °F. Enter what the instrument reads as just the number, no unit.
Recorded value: -40
